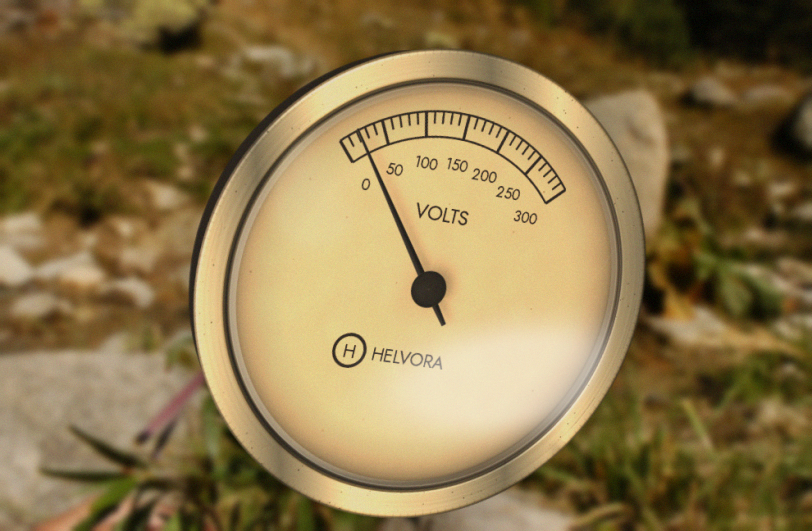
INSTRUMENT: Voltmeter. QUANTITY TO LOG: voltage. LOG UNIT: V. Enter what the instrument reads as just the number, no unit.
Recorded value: 20
